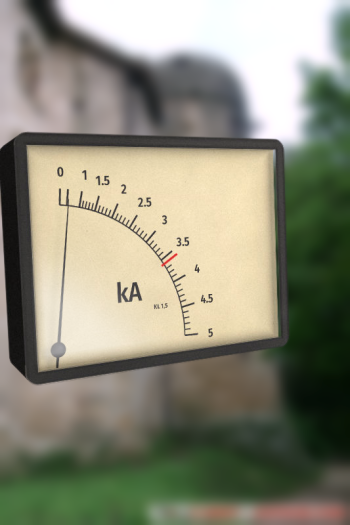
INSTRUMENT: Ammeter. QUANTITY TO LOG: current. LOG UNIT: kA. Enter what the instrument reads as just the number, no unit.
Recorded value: 0.5
